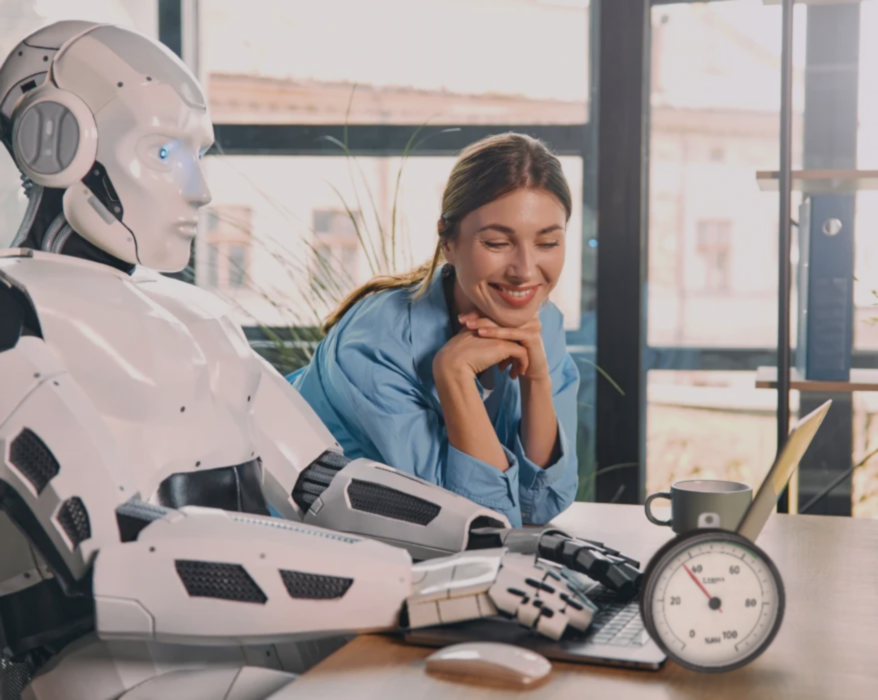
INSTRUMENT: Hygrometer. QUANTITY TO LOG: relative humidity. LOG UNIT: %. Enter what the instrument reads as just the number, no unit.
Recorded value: 36
